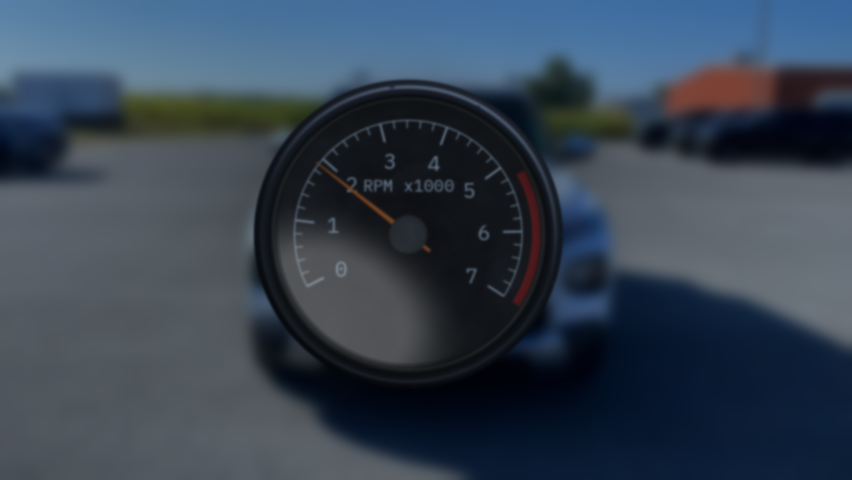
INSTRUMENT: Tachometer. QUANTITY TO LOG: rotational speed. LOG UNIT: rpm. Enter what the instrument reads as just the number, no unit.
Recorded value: 1900
